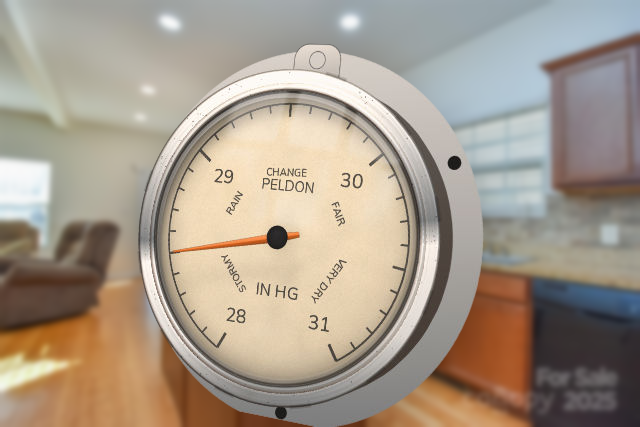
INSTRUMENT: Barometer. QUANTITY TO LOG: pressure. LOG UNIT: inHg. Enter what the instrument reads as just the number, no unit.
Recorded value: 28.5
